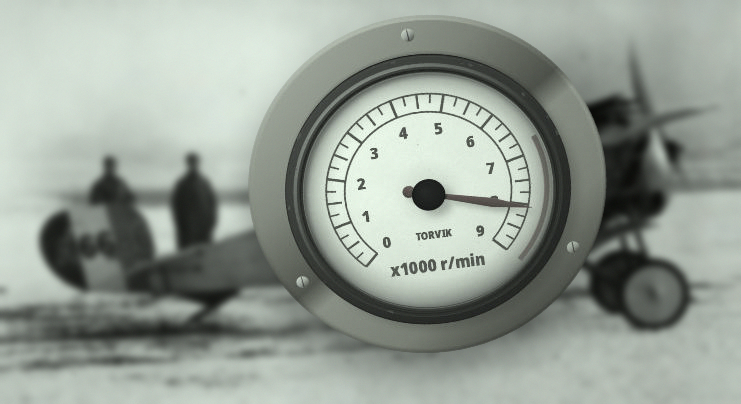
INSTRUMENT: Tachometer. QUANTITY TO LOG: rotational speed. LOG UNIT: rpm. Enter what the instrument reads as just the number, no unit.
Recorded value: 8000
